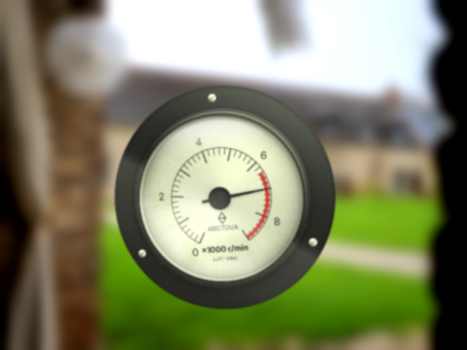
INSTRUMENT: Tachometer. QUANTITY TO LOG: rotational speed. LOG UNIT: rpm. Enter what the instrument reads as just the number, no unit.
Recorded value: 7000
